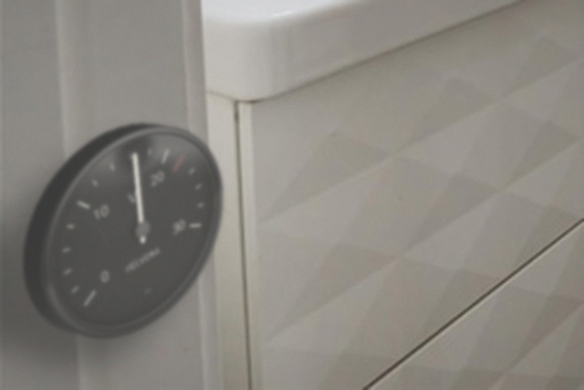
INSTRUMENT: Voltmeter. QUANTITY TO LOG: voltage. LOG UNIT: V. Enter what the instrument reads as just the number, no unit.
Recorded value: 16
